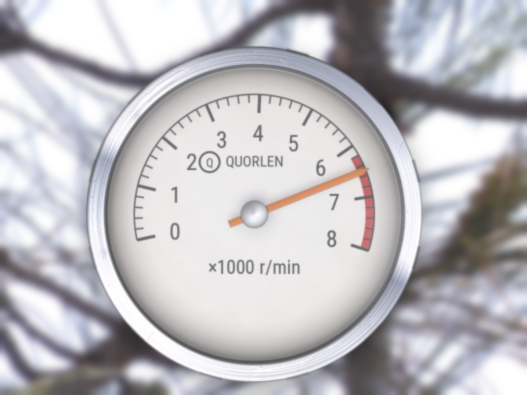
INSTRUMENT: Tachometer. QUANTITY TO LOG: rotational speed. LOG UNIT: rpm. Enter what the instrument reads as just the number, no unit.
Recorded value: 6500
